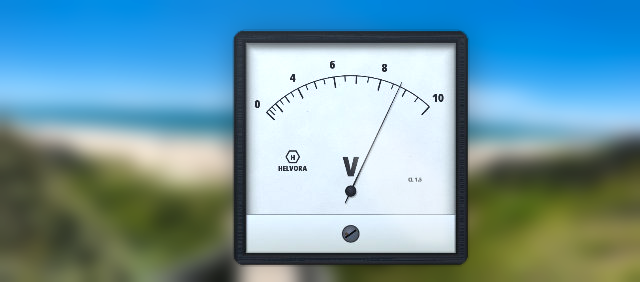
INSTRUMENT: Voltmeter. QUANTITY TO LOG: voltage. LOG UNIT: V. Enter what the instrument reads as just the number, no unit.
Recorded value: 8.75
